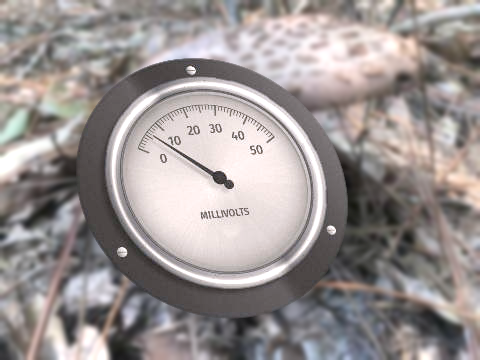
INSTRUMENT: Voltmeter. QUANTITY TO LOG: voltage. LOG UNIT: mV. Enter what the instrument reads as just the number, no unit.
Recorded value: 5
